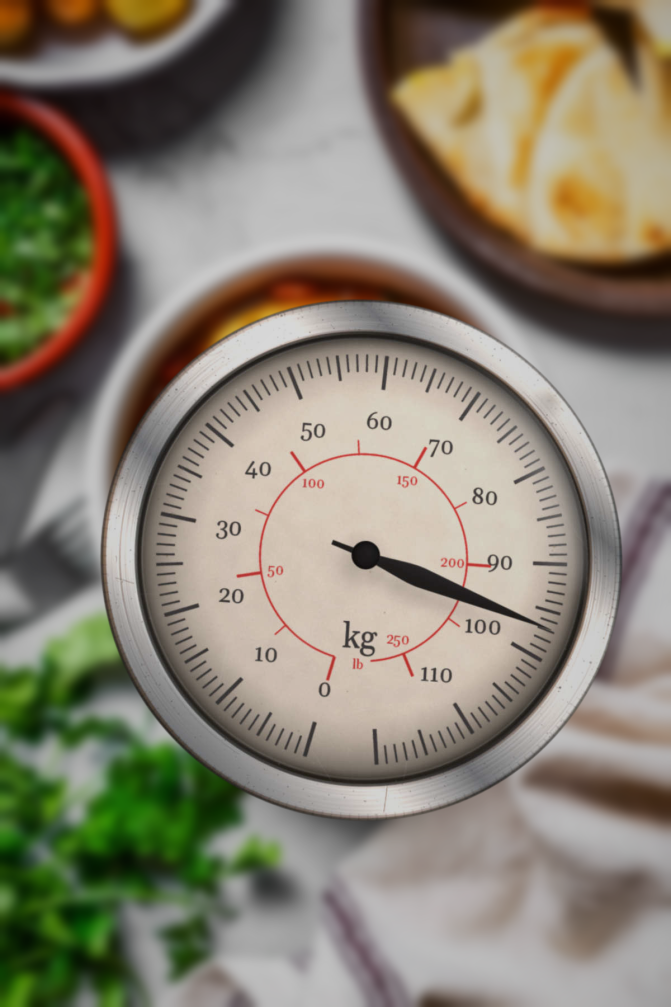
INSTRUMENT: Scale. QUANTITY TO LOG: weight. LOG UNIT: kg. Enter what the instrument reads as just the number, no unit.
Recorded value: 97
